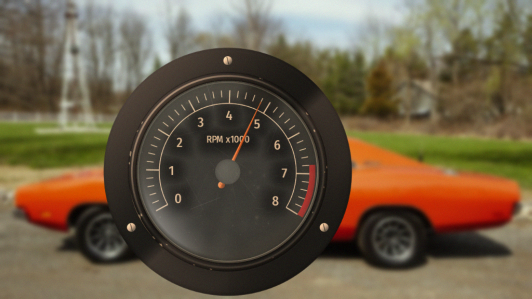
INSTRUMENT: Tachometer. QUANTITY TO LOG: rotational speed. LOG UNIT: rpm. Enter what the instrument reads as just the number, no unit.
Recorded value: 4800
